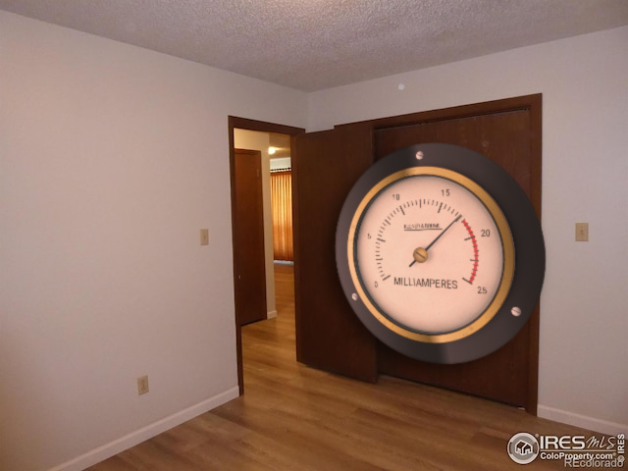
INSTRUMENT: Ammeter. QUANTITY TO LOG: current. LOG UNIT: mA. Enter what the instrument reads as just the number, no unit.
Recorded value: 17.5
